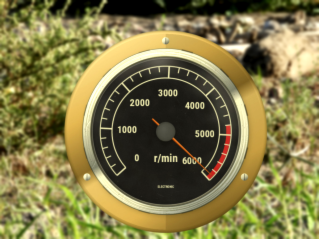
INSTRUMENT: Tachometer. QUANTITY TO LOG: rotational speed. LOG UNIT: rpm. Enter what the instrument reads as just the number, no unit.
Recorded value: 5900
